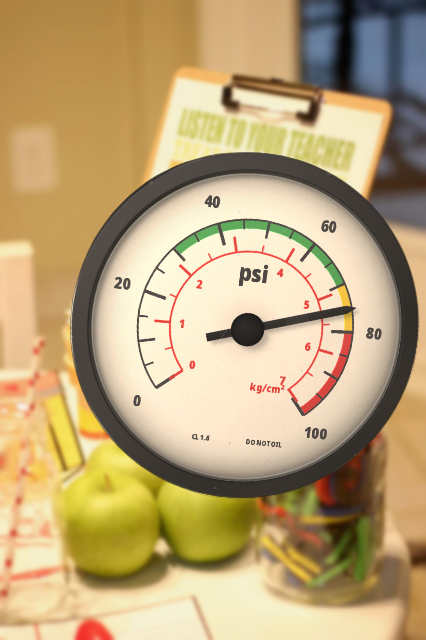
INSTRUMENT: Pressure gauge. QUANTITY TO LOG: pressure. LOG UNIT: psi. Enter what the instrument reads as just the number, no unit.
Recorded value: 75
